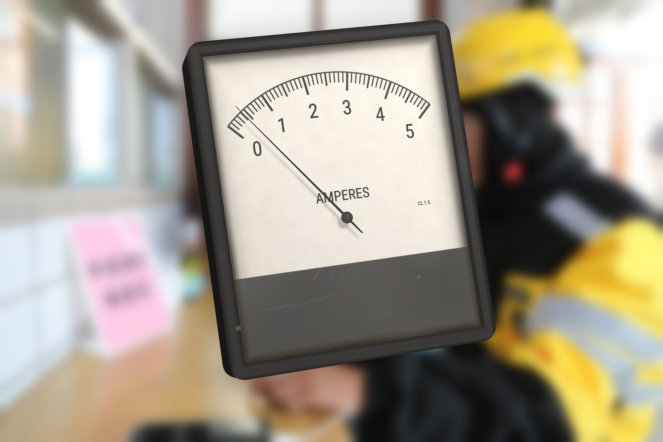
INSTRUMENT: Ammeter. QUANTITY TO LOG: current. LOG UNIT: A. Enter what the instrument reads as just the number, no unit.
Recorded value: 0.4
